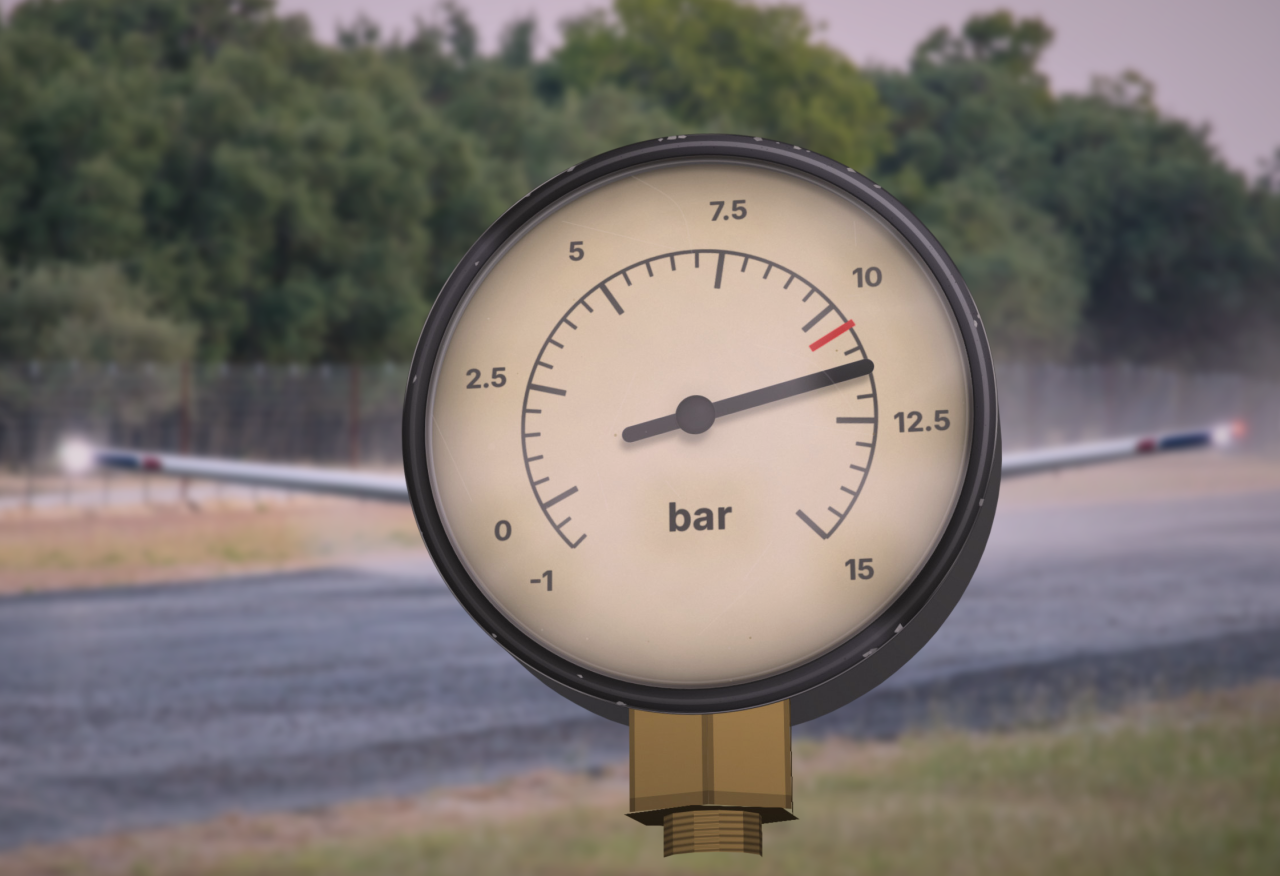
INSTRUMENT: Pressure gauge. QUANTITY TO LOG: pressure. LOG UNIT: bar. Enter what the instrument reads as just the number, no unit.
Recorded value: 11.5
